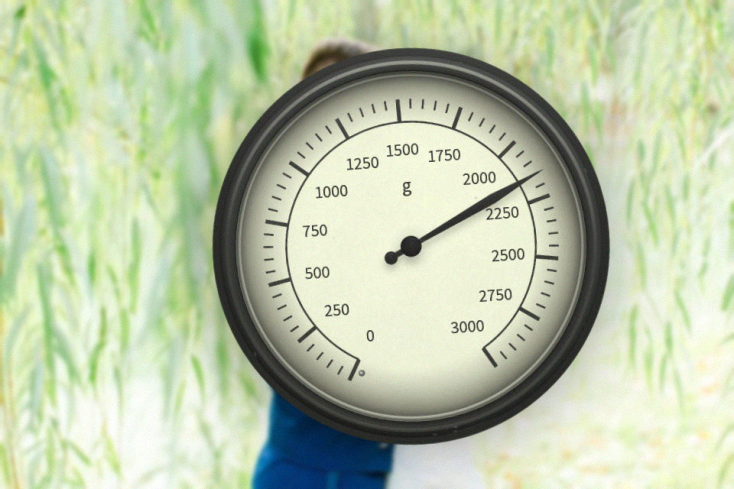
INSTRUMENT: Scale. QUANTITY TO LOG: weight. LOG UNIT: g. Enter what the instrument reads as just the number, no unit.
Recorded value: 2150
